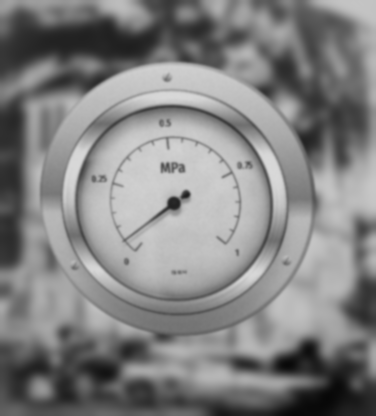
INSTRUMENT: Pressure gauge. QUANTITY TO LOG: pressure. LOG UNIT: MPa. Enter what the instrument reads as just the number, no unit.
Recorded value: 0.05
